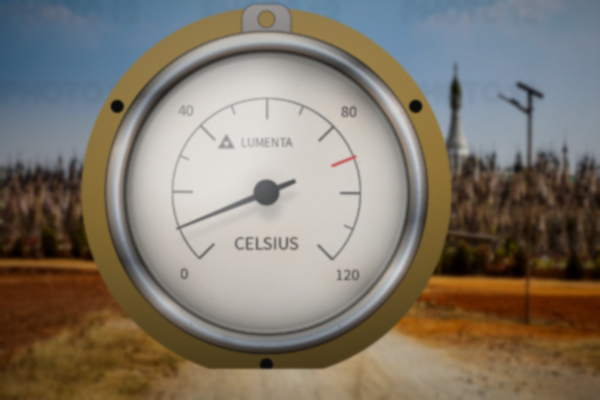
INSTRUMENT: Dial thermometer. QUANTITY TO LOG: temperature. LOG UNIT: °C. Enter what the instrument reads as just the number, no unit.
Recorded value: 10
